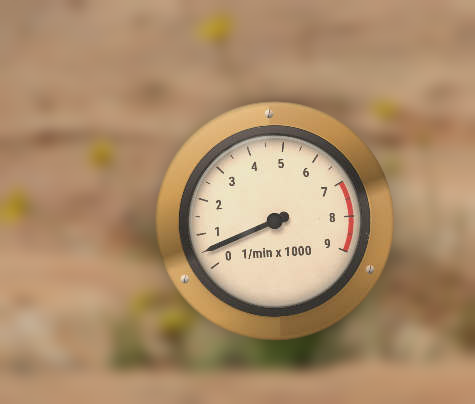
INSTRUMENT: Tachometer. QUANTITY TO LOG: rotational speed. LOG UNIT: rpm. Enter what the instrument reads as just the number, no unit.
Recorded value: 500
